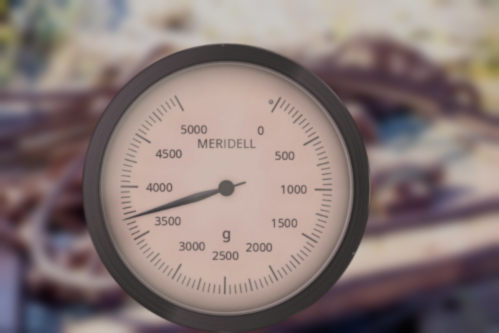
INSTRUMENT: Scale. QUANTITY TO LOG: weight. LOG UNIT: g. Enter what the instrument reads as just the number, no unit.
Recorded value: 3700
